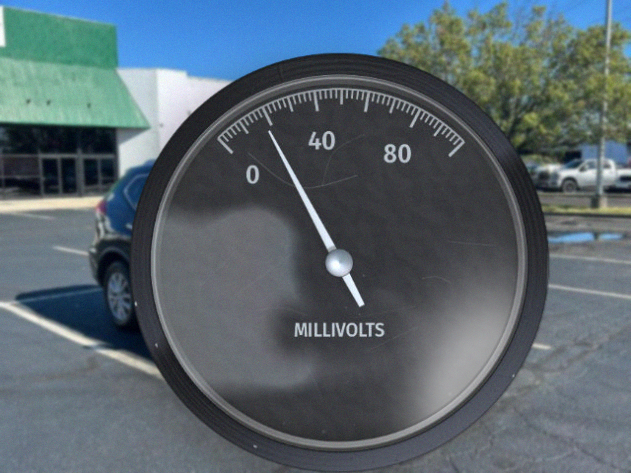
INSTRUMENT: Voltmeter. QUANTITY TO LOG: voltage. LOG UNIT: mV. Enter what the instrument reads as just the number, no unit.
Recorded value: 18
